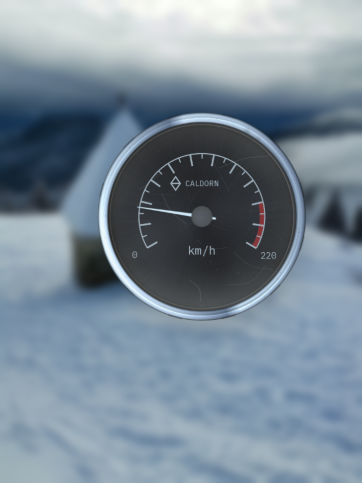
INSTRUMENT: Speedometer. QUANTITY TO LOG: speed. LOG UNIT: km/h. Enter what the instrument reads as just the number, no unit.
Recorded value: 35
